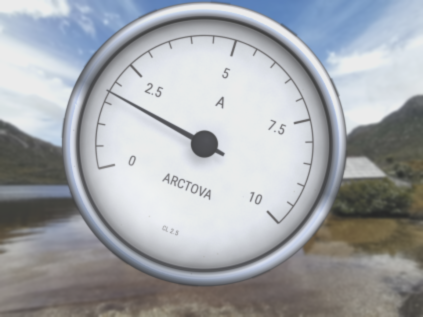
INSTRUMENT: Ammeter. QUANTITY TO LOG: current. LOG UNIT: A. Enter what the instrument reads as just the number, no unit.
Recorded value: 1.75
